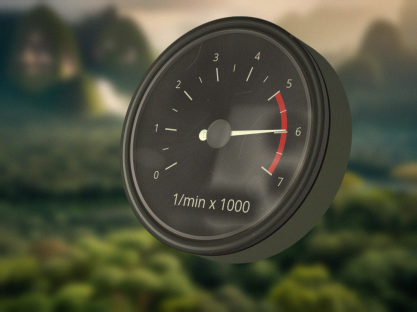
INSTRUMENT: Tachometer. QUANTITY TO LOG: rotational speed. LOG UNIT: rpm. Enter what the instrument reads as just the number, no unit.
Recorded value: 6000
